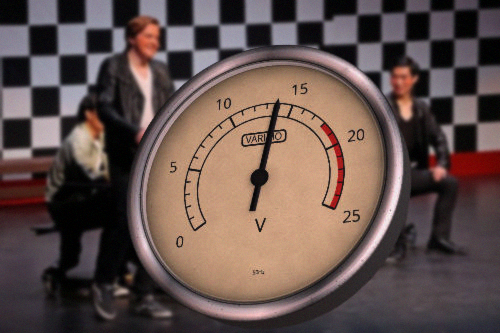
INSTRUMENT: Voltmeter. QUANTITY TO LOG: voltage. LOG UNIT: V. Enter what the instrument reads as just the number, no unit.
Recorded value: 14
